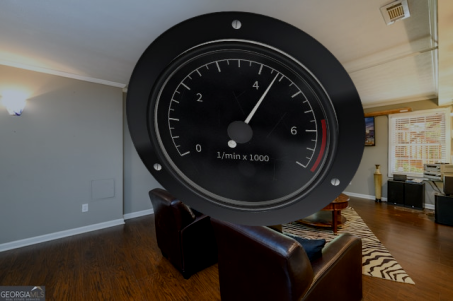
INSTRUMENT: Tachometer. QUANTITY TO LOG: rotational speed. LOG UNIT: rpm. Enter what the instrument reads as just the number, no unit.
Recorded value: 4375
